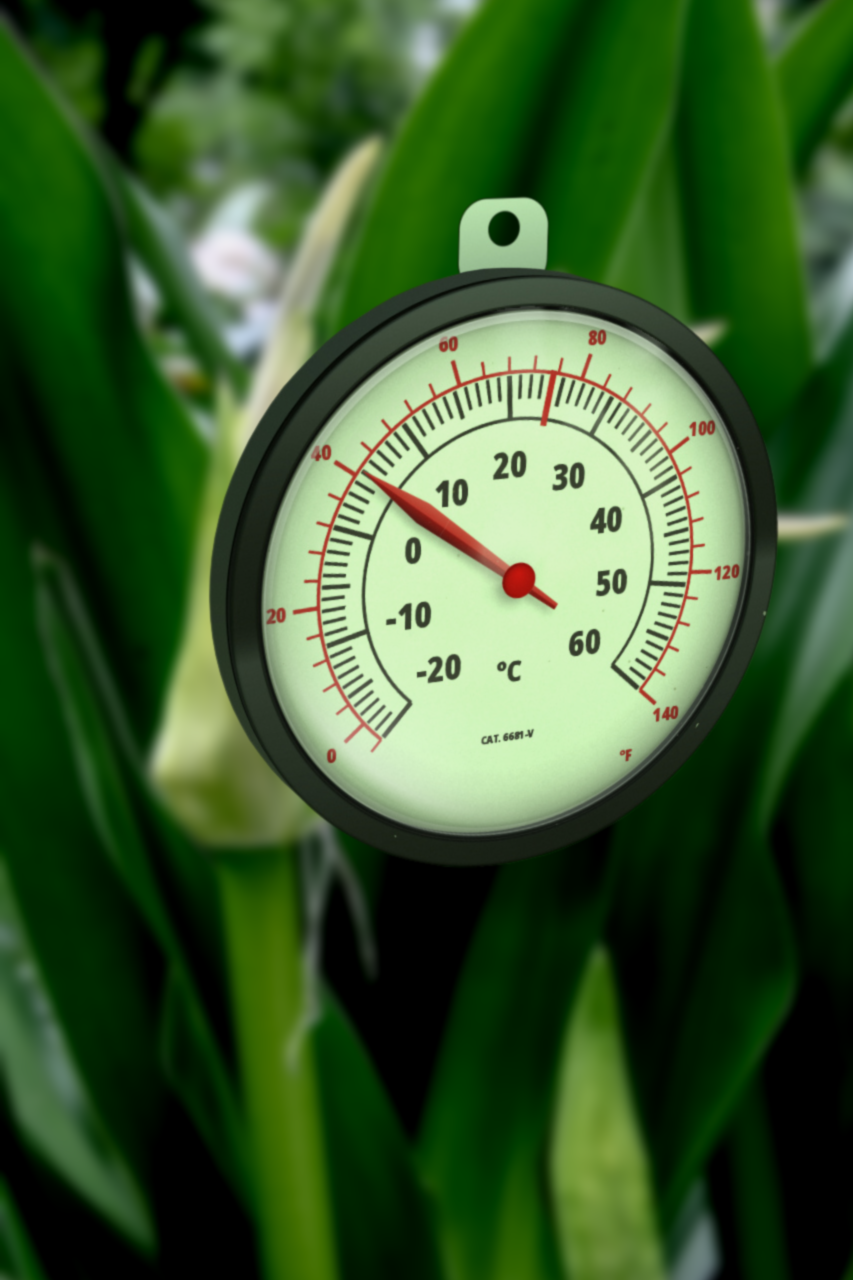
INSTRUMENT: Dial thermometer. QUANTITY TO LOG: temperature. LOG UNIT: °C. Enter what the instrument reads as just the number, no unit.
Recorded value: 5
